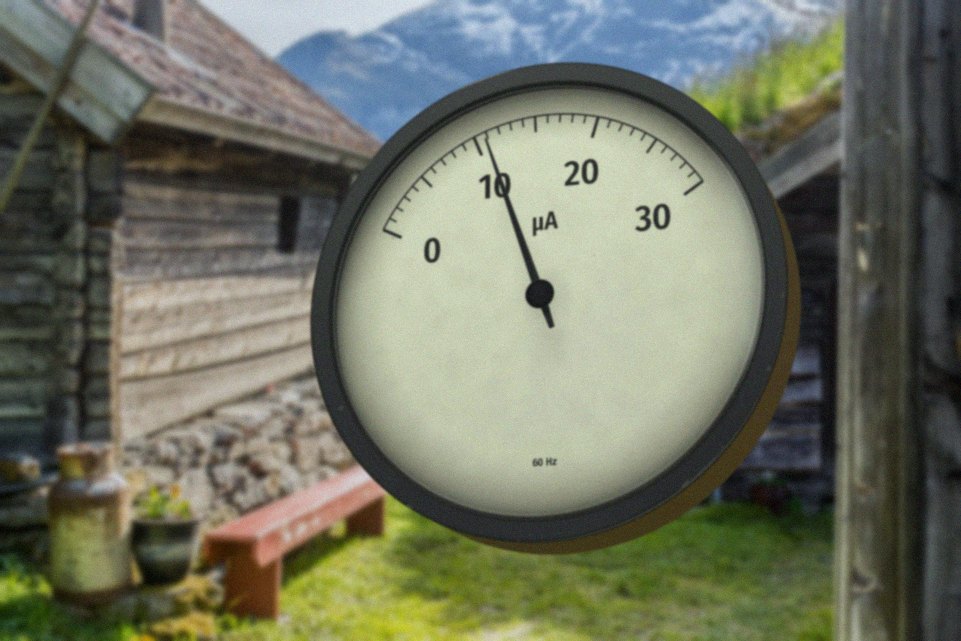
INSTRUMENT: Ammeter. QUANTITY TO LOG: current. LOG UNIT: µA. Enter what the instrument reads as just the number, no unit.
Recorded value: 11
